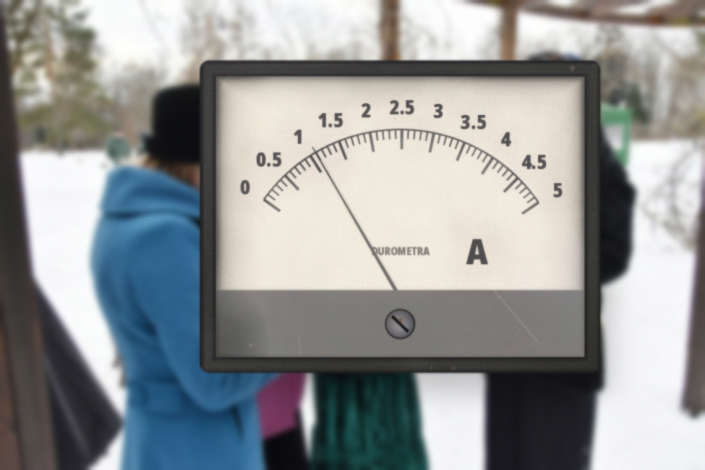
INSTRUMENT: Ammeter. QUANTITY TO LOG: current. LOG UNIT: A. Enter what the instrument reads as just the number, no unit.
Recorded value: 1.1
